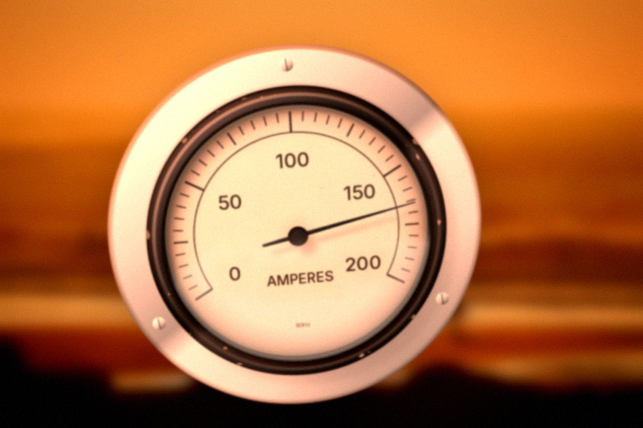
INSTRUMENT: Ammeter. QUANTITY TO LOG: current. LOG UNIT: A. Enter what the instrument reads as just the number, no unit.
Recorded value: 165
